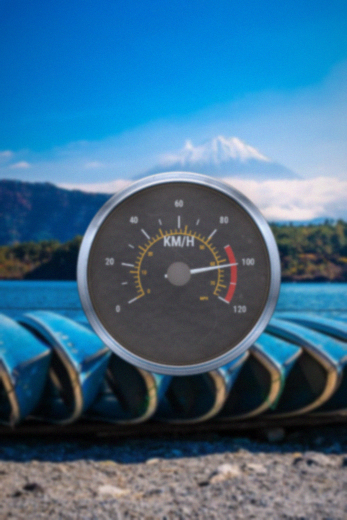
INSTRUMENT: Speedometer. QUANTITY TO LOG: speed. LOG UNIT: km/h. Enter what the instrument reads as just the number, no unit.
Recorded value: 100
